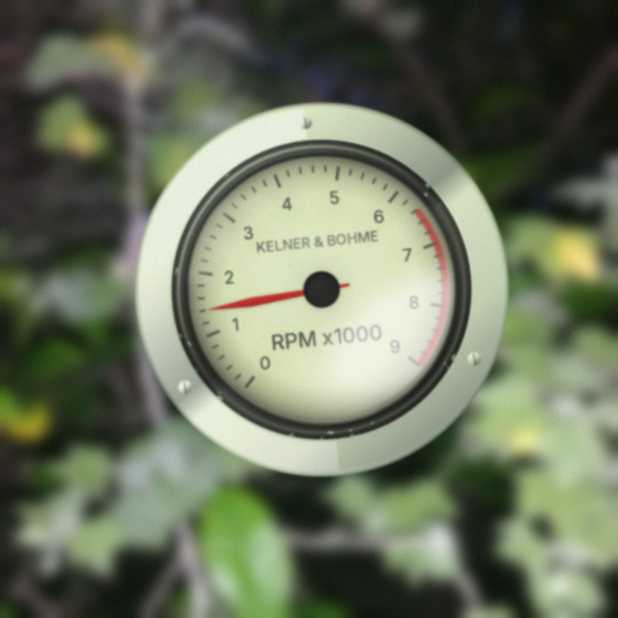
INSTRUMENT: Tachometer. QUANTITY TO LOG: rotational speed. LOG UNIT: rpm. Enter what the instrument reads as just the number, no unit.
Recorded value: 1400
